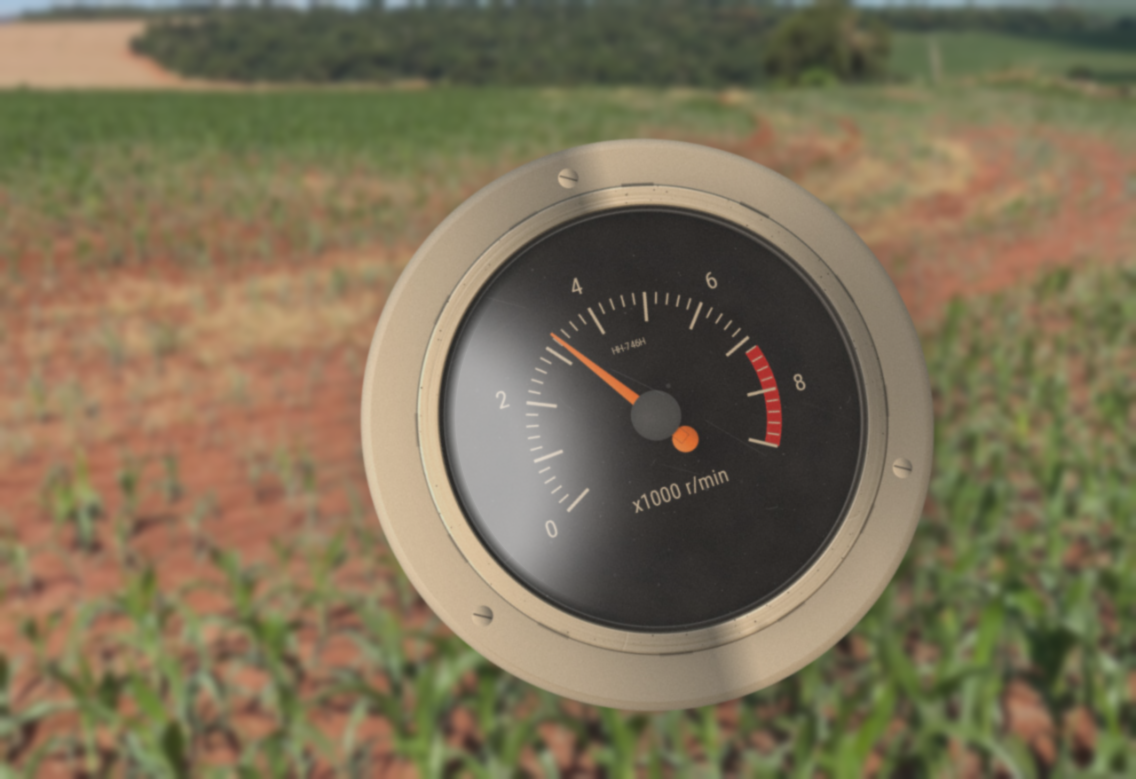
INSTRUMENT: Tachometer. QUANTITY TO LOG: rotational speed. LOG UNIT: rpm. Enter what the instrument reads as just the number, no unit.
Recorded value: 3200
